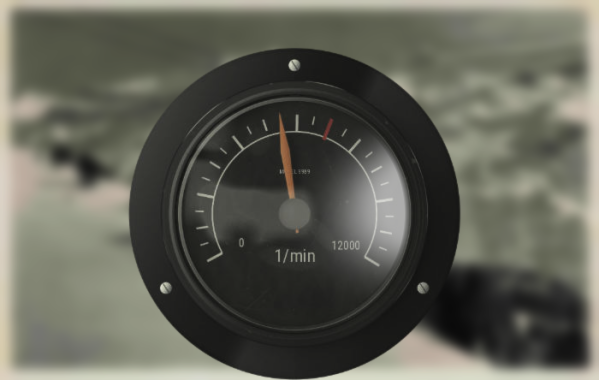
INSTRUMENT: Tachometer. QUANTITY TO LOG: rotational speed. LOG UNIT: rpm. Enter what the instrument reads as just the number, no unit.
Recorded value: 5500
